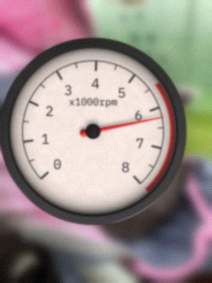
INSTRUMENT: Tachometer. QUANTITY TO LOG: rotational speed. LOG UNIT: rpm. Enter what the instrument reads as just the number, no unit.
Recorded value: 6250
